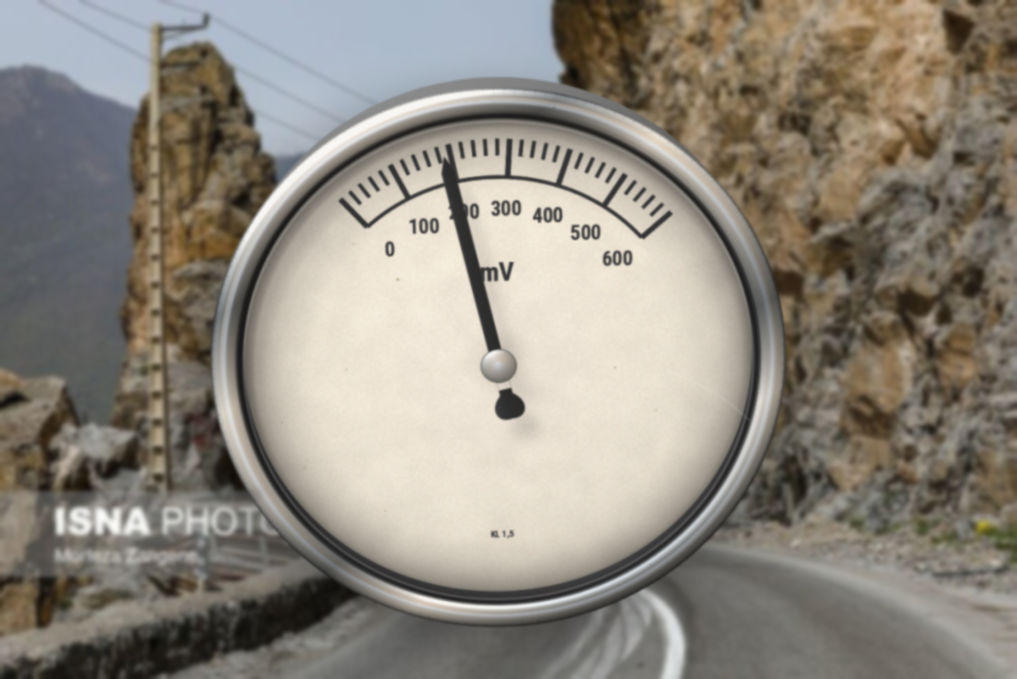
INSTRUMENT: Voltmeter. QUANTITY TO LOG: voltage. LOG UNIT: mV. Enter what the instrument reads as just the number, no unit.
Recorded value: 190
